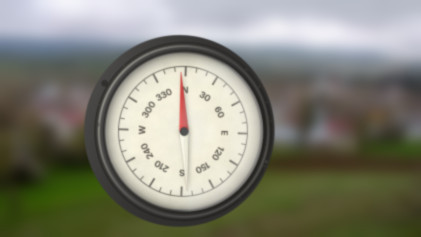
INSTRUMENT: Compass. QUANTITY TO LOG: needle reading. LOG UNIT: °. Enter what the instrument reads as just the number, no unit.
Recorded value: 355
